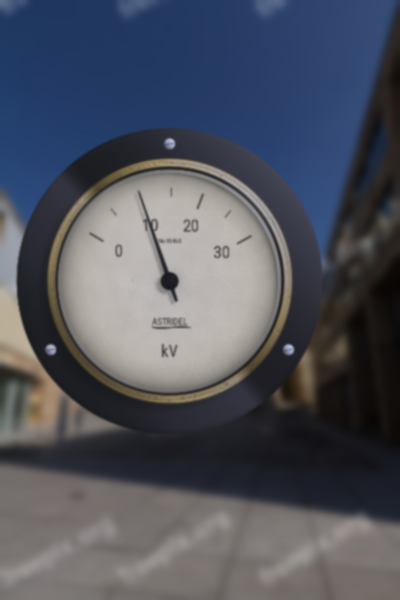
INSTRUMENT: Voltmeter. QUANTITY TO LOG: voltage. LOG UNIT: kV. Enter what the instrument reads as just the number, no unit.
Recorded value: 10
